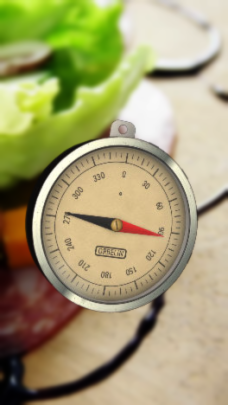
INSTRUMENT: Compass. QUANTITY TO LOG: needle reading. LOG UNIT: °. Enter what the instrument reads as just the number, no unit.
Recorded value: 95
